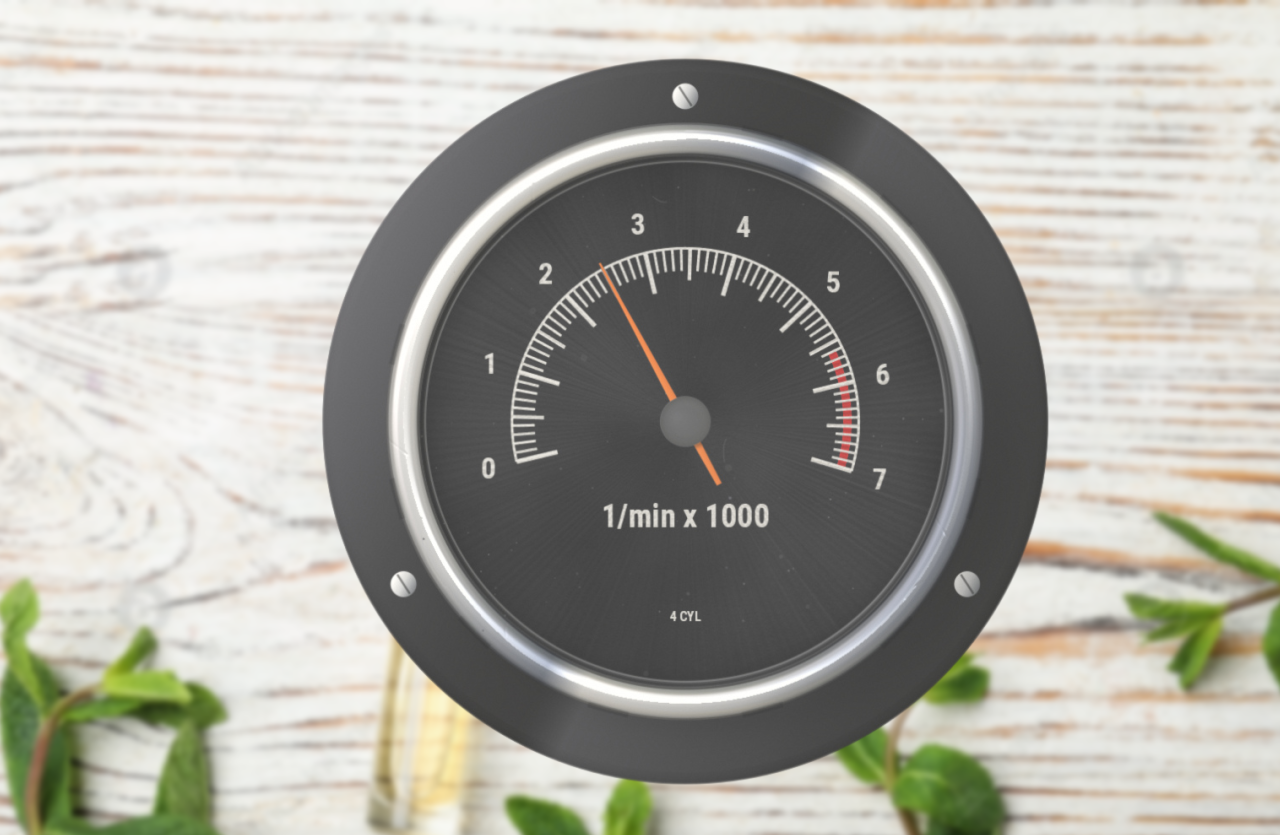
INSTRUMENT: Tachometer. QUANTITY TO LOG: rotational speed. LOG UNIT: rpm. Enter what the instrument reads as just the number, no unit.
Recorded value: 2500
